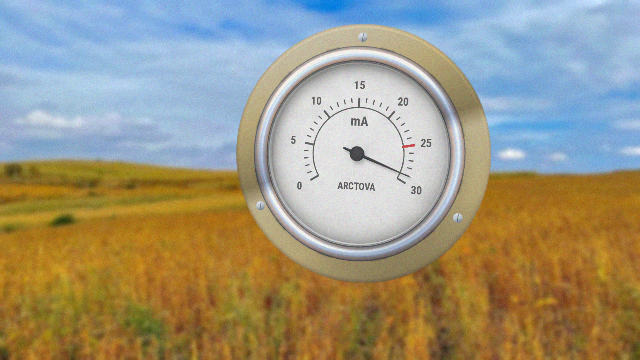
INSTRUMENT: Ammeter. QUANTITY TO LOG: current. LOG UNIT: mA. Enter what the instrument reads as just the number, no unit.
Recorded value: 29
